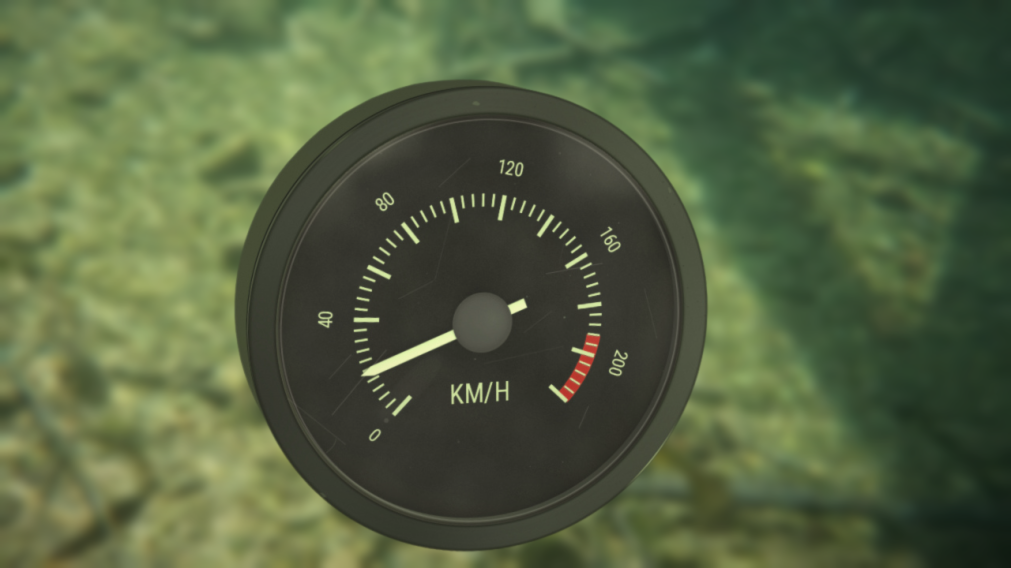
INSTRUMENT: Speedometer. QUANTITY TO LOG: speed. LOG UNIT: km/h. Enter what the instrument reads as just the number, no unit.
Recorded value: 20
